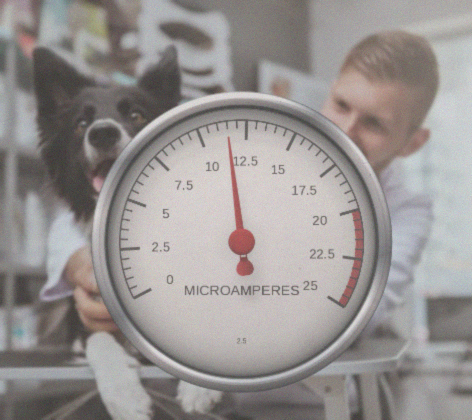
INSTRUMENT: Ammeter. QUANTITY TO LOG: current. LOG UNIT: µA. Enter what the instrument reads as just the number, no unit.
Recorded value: 11.5
